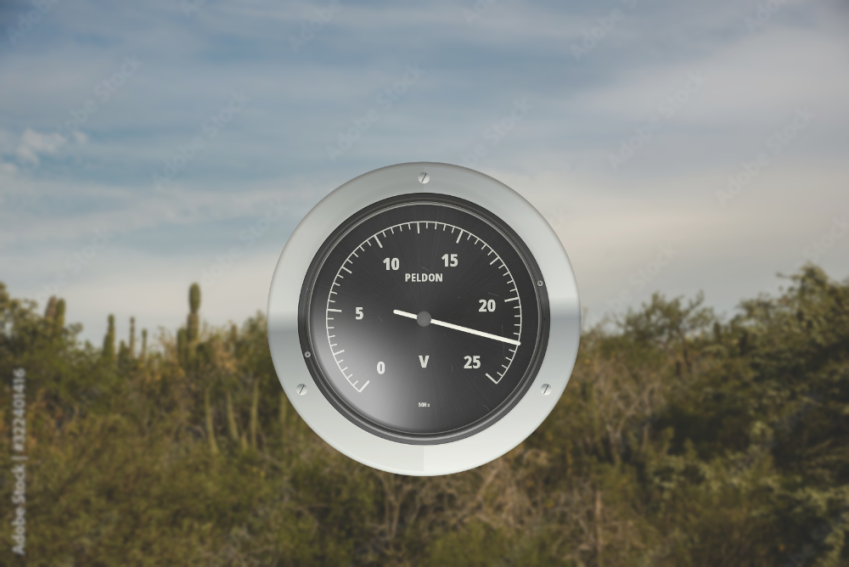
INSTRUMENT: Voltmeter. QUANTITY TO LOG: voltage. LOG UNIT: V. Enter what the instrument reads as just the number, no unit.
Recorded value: 22.5
